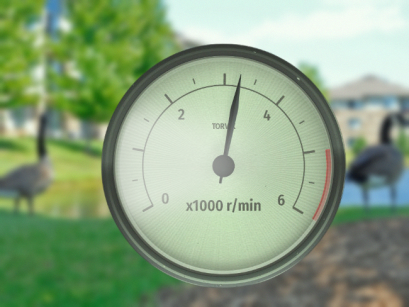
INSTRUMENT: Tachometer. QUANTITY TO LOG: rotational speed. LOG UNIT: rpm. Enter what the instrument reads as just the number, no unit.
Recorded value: 3250
